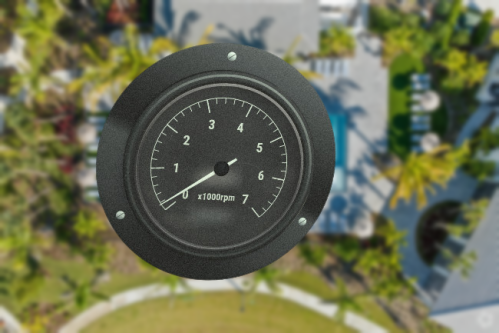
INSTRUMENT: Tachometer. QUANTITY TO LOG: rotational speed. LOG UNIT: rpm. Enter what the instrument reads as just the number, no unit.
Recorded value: 200
